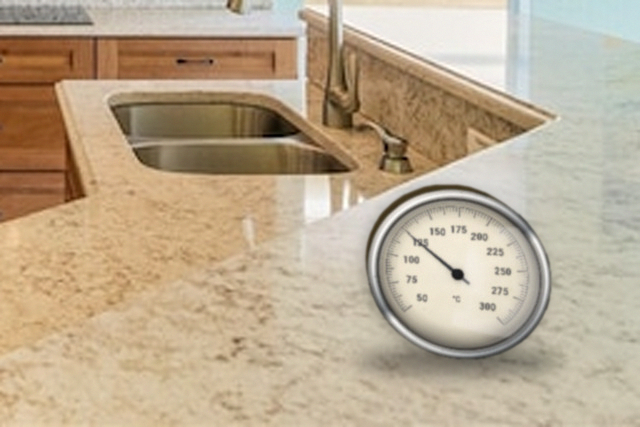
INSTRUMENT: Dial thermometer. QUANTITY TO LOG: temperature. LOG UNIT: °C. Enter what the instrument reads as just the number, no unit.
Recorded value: 125
